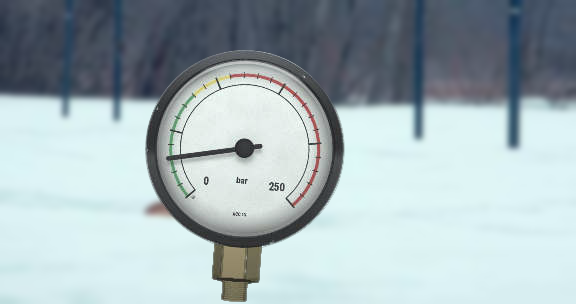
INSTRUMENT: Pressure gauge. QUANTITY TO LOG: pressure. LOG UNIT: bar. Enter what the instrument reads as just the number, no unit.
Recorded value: 30
